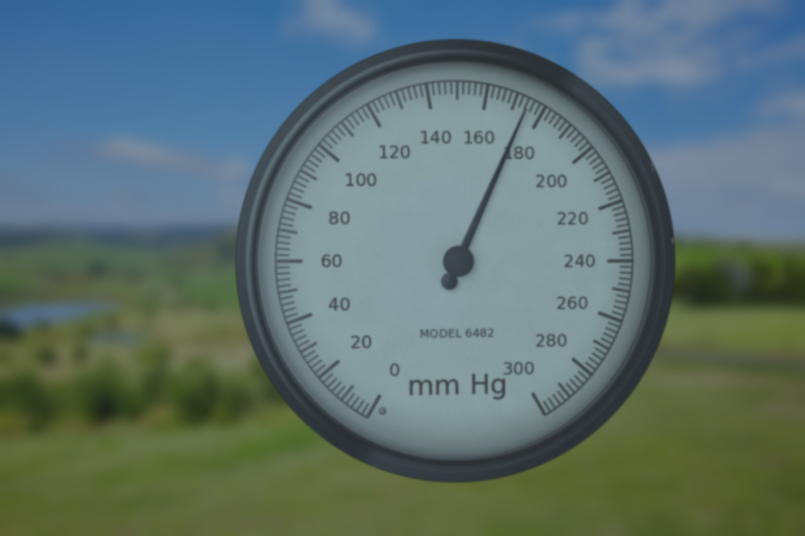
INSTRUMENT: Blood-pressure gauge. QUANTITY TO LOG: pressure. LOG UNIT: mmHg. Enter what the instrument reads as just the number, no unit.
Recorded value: 174
